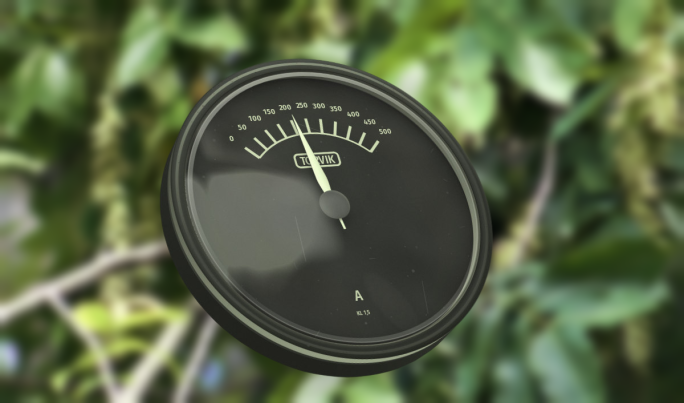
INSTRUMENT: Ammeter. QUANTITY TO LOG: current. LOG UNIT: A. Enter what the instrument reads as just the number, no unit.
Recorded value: 200
